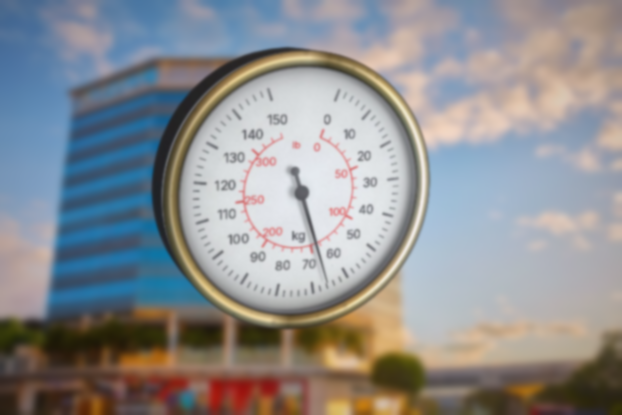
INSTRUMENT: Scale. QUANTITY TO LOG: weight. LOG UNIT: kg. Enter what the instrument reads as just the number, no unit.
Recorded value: 66
